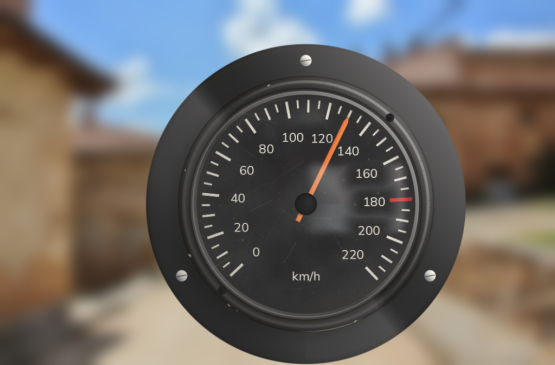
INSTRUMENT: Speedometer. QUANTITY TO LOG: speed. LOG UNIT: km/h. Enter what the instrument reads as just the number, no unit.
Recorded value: 130
